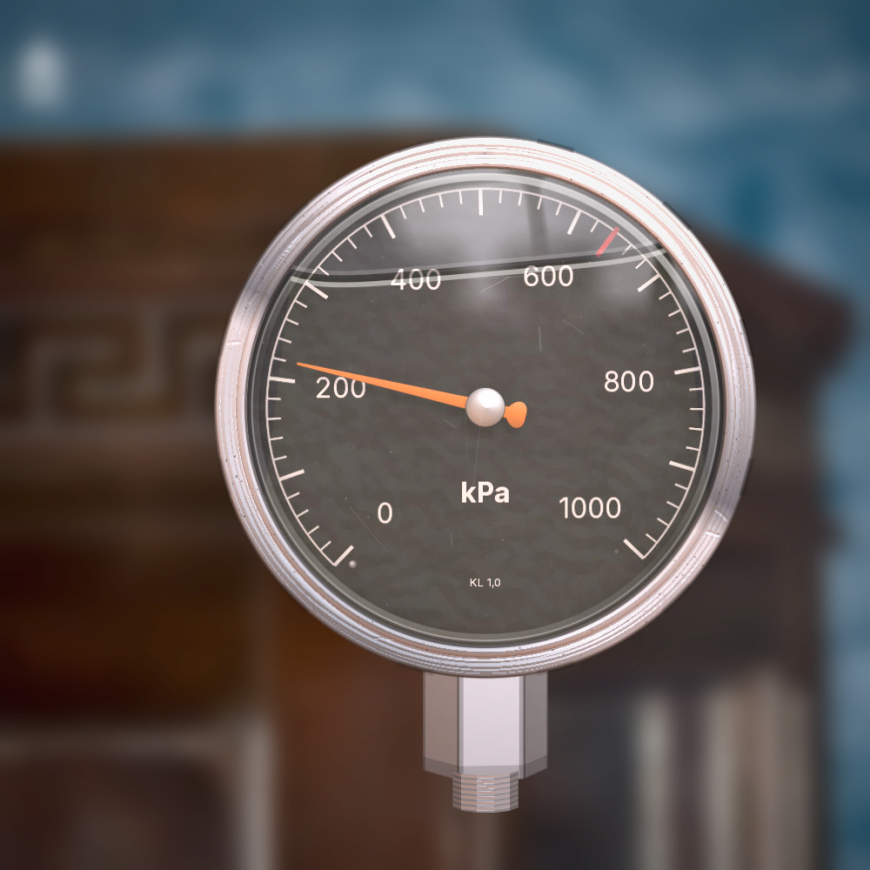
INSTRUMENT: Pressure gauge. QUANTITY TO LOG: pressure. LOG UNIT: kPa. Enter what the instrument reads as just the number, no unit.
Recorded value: 220
